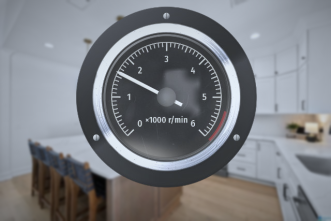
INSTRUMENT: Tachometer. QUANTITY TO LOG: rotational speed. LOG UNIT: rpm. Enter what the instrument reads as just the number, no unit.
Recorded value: 1600
